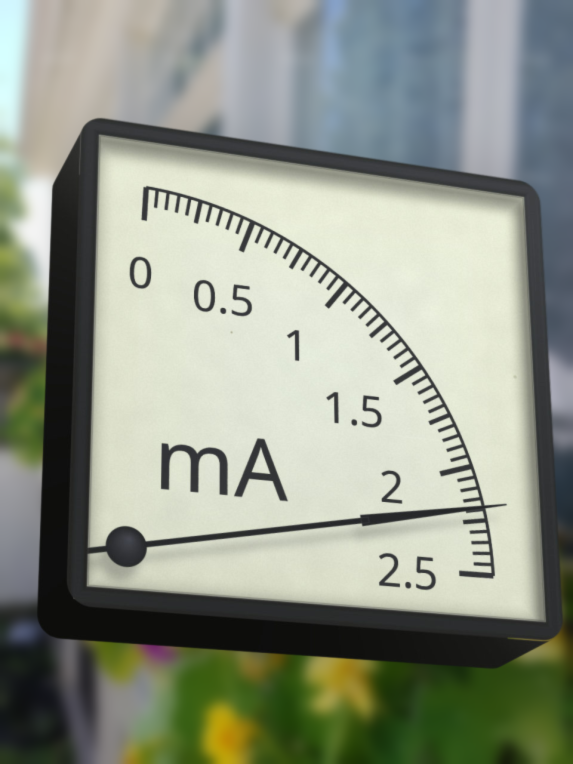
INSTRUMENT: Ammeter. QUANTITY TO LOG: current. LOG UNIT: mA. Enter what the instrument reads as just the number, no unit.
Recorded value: 2.2
